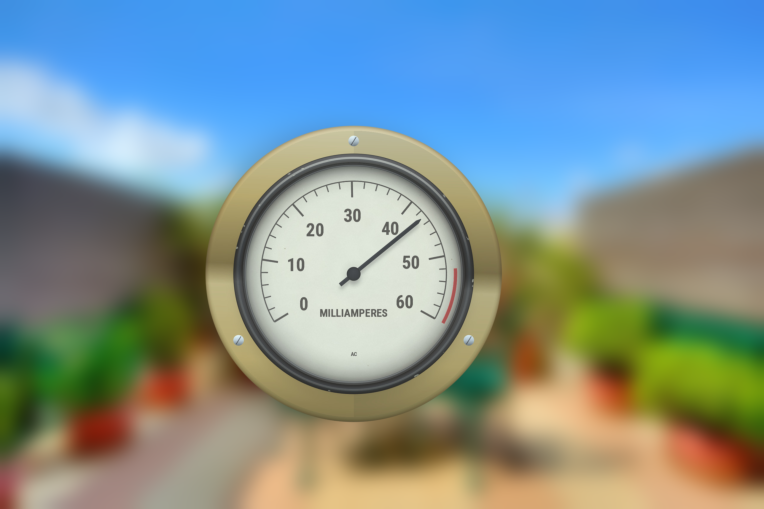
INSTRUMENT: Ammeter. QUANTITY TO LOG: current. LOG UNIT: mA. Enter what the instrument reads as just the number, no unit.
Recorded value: 43
